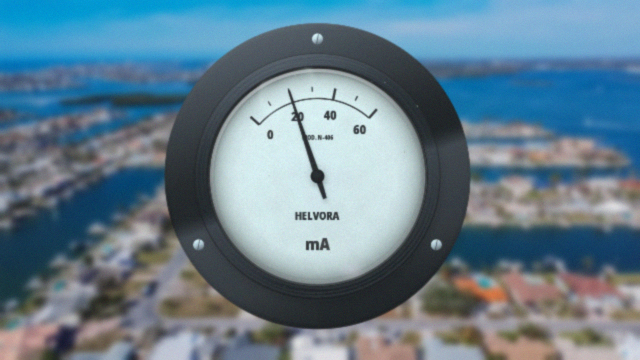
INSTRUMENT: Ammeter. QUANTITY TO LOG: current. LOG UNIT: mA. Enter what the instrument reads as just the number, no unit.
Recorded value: 20
